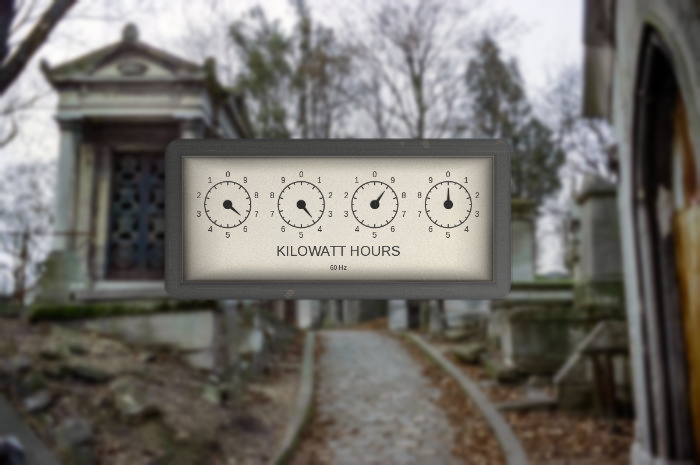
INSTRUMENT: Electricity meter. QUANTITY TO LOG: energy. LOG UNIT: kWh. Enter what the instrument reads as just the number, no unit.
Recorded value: 6390
